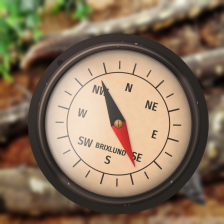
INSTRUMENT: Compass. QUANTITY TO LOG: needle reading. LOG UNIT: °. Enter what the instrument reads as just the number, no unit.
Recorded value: 142.5
